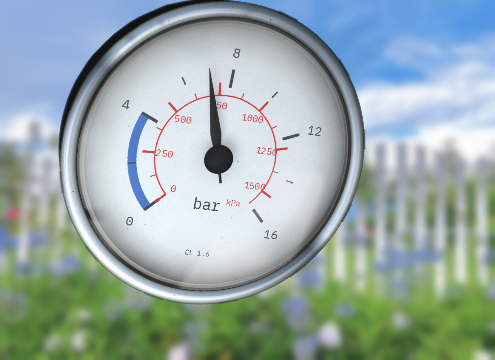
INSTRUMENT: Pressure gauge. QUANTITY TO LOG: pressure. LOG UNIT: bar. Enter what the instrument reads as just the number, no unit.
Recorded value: 7
